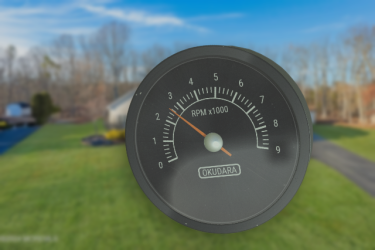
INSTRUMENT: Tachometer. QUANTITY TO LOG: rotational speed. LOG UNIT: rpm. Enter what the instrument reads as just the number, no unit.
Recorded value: 2600
